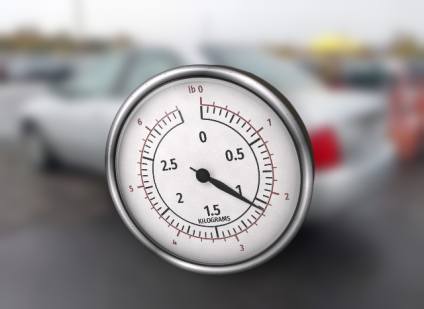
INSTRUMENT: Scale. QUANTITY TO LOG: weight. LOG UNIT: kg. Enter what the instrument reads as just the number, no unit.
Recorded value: 1.05
